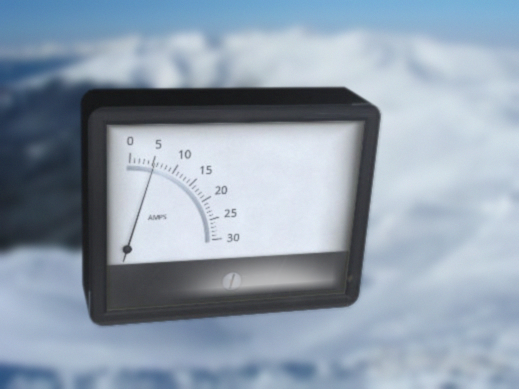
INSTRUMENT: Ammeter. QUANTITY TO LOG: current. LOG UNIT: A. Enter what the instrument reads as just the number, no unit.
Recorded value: 5
